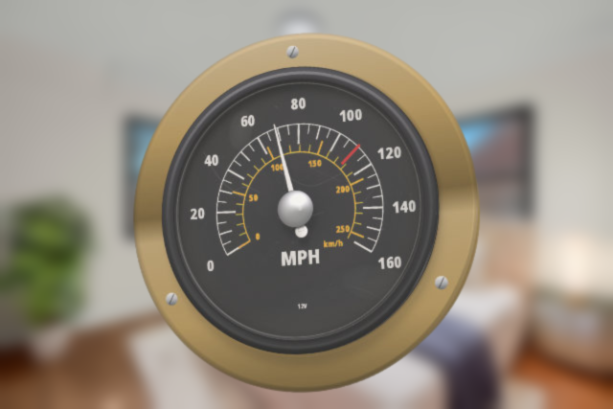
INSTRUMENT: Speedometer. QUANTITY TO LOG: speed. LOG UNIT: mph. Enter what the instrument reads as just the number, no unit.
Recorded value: 70
